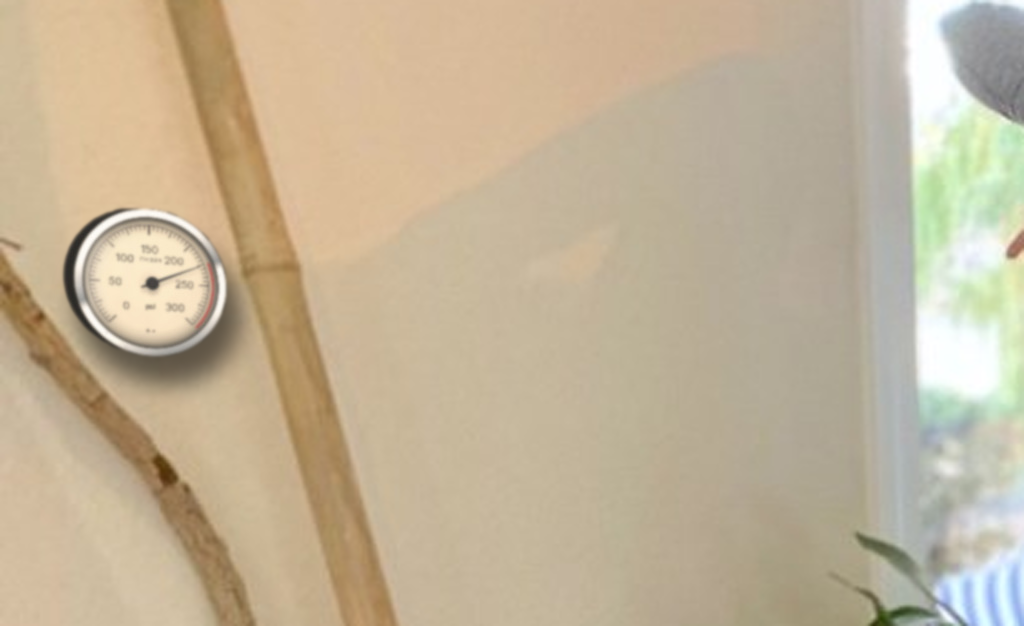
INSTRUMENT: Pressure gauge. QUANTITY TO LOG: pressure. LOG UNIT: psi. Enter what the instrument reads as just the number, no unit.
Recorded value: 225
